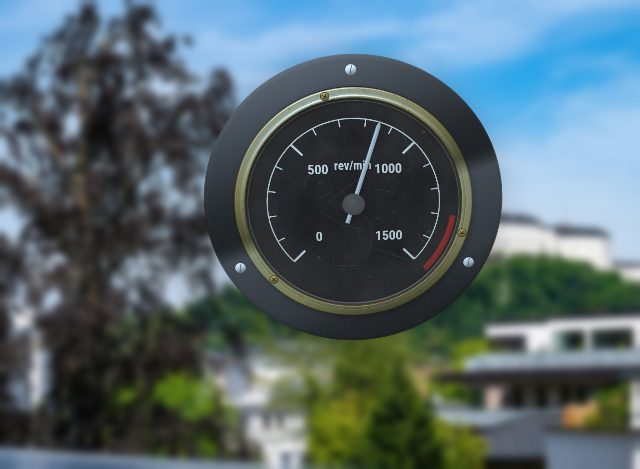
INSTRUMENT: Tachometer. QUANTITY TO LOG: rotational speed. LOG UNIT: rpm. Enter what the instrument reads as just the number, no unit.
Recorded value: 850
